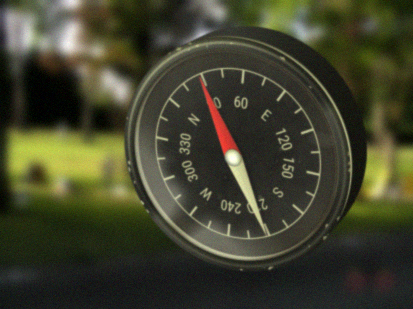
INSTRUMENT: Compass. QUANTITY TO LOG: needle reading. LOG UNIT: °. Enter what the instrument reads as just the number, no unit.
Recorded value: 30
